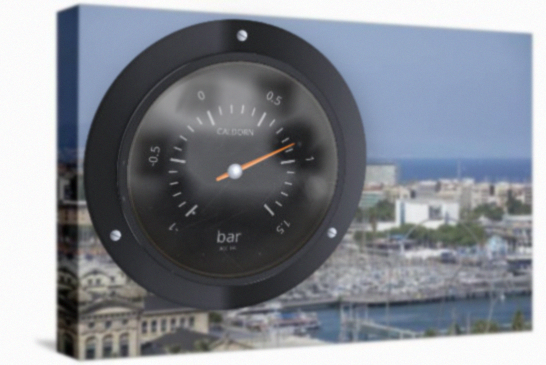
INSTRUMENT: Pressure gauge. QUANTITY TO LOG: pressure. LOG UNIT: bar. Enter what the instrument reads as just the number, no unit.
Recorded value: 0.85
